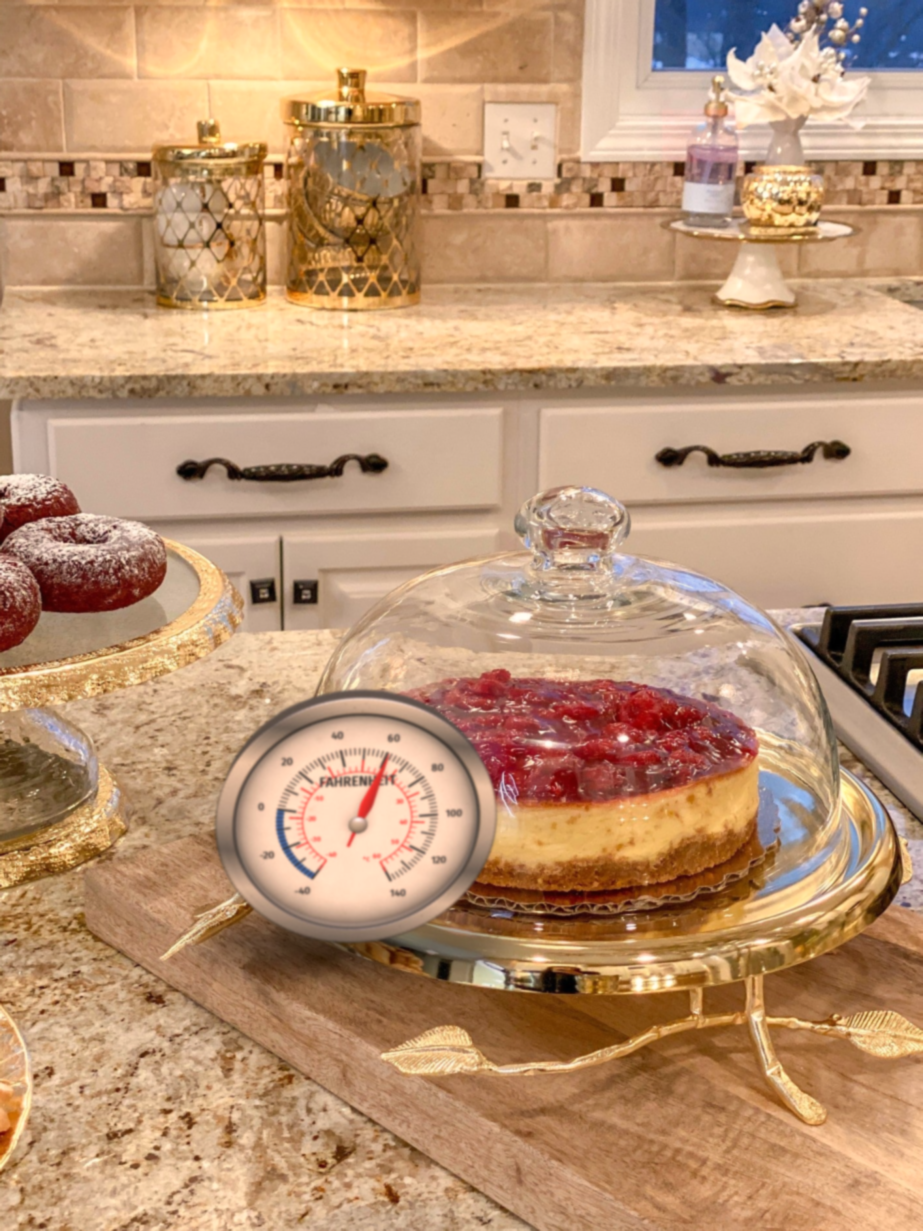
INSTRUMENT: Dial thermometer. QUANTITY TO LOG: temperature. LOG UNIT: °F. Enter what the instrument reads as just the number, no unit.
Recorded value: 60
